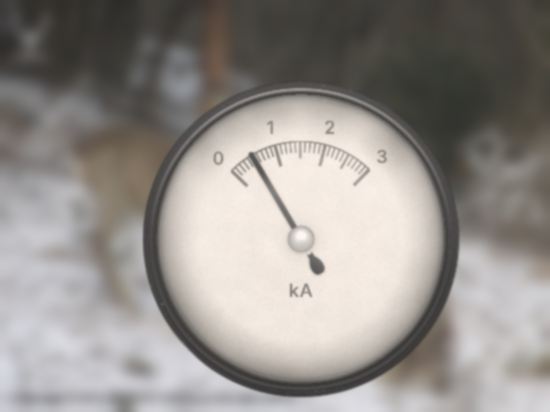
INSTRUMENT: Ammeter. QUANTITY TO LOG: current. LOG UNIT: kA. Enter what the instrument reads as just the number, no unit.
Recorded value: 0.5
